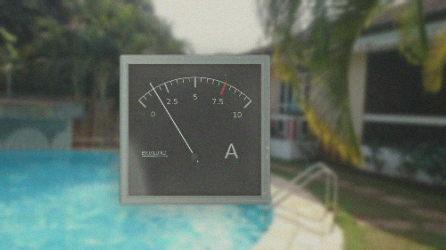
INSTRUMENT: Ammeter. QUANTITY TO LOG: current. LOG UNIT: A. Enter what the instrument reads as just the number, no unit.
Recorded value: 1.5
